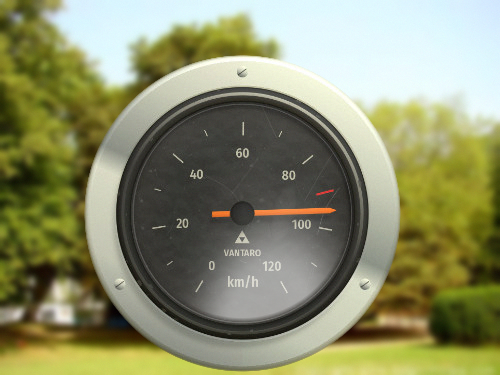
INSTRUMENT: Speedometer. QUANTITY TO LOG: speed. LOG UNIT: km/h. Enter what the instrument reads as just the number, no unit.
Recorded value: 95
